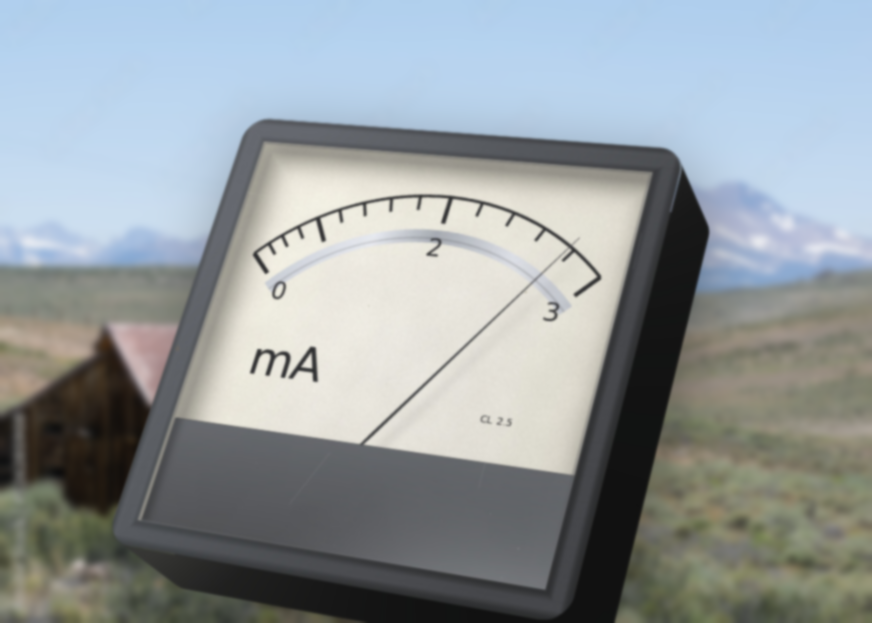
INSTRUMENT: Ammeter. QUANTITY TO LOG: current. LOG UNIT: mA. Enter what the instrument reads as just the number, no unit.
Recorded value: 2.8
